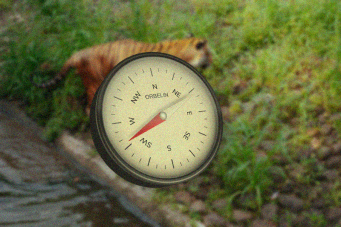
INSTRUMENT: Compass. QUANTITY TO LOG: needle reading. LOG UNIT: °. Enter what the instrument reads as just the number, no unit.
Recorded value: 245
